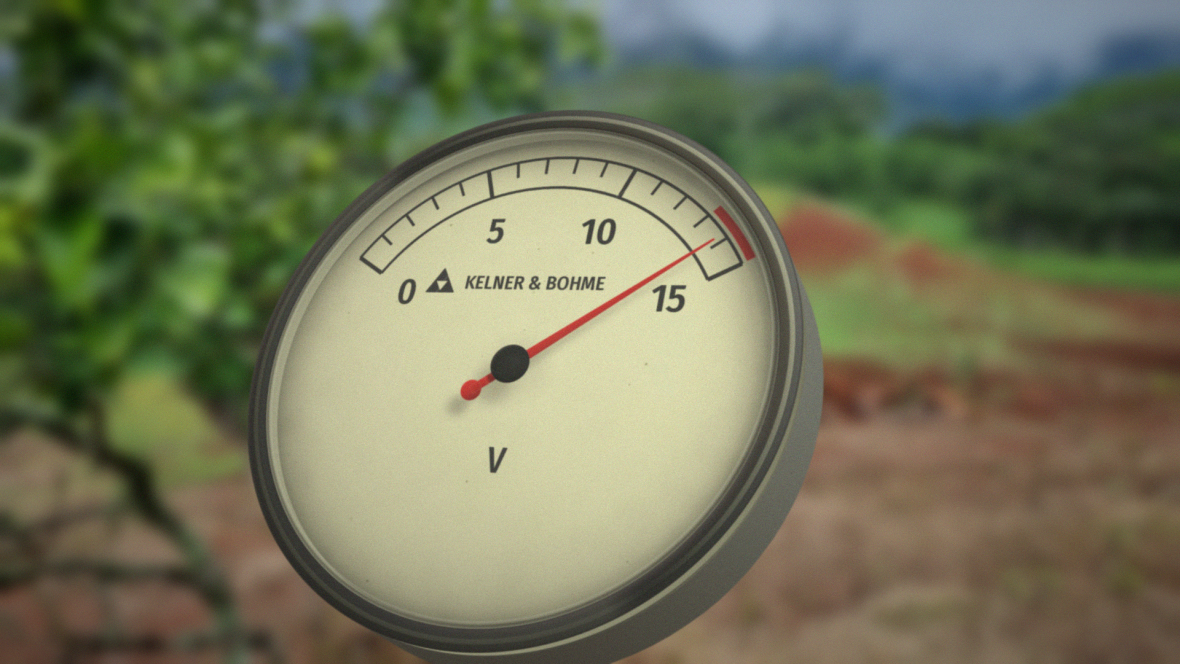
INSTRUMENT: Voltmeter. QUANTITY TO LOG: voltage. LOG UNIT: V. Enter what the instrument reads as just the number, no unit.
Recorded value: 14
